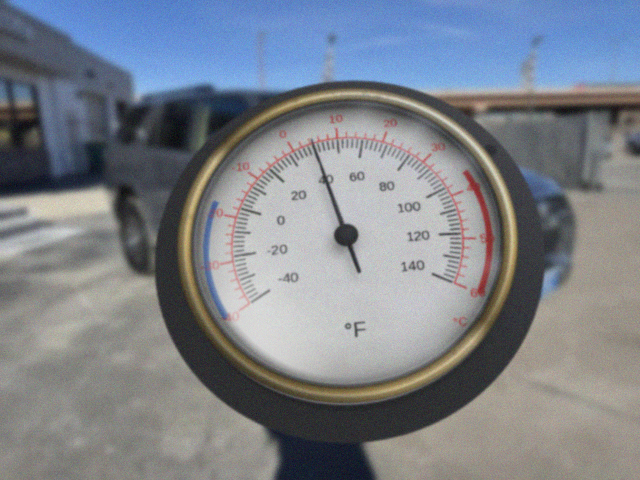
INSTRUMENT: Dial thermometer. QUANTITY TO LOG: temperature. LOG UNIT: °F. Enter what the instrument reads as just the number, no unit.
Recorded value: 40
